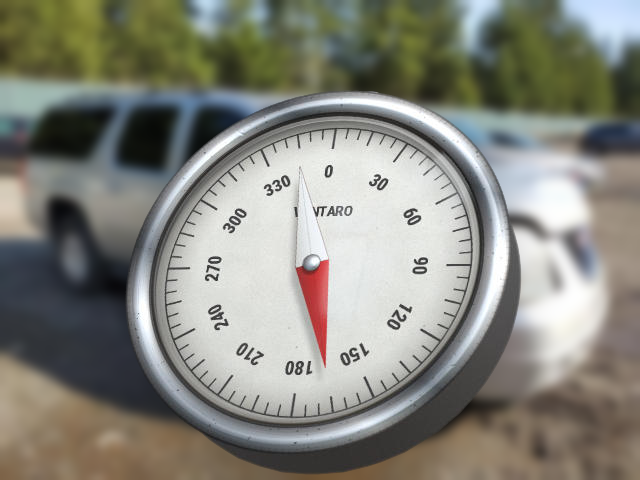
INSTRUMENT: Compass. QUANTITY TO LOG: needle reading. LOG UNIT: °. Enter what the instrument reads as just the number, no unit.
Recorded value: 165
